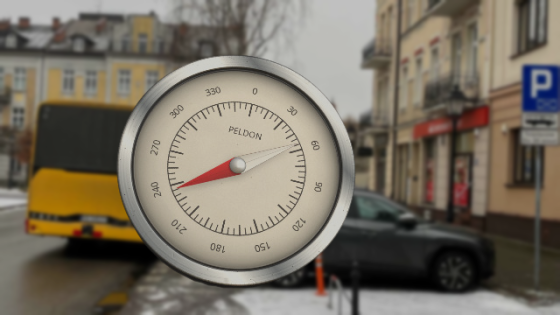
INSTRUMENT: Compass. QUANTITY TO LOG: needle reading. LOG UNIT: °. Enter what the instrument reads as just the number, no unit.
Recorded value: 235
